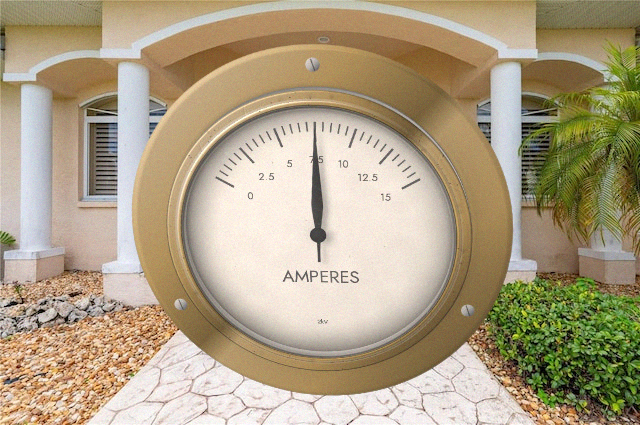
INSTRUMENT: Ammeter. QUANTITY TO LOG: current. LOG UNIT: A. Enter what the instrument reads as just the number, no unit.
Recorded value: 7.5
